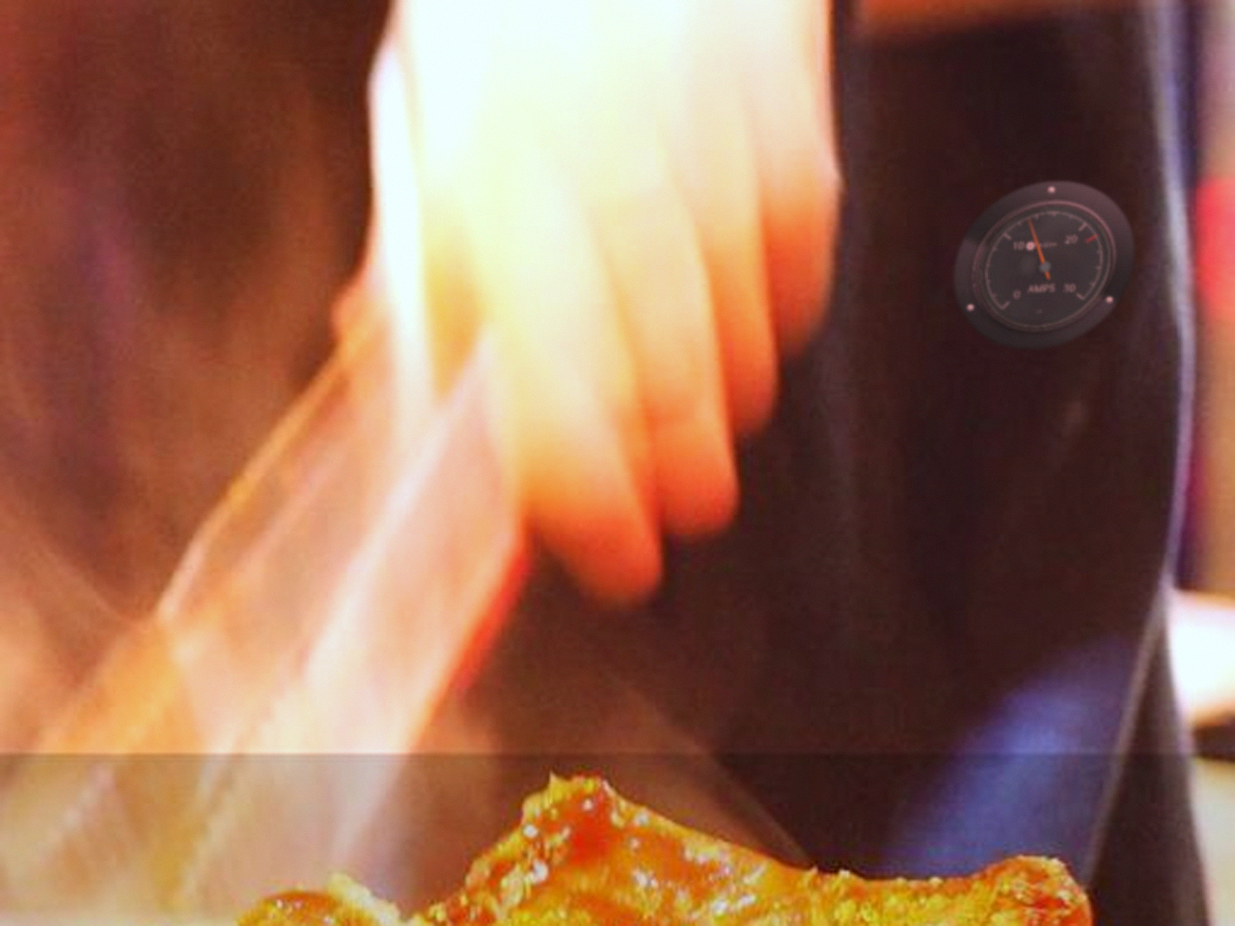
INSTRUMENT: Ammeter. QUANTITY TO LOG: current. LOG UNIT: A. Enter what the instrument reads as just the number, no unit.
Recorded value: 13
